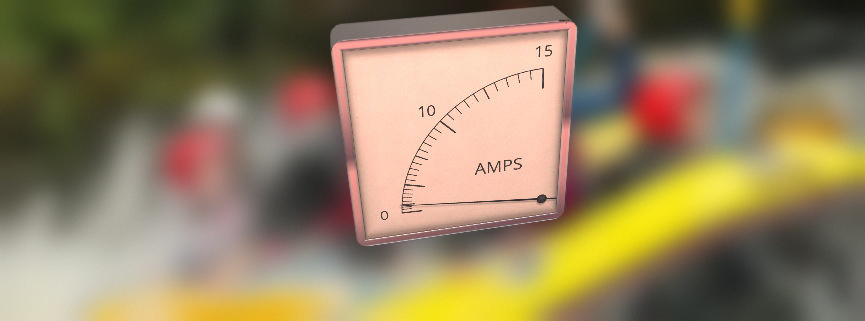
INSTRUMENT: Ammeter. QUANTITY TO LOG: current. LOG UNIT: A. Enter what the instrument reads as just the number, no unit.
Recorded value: 2.5
